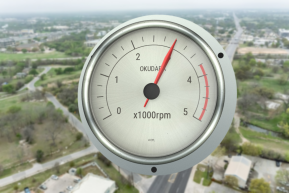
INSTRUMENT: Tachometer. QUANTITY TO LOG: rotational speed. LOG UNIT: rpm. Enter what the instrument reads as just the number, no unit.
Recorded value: 3000
